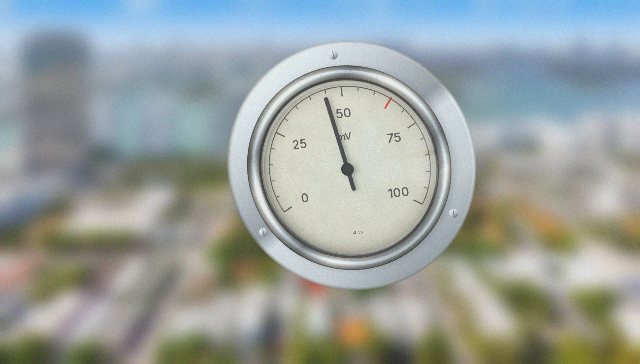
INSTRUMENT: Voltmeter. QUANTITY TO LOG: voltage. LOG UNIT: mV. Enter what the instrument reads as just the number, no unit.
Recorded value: 45
